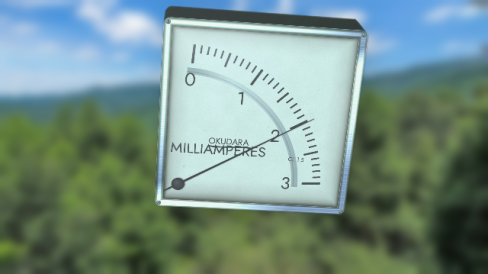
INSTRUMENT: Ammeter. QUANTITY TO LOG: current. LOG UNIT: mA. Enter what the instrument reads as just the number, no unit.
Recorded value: 2
